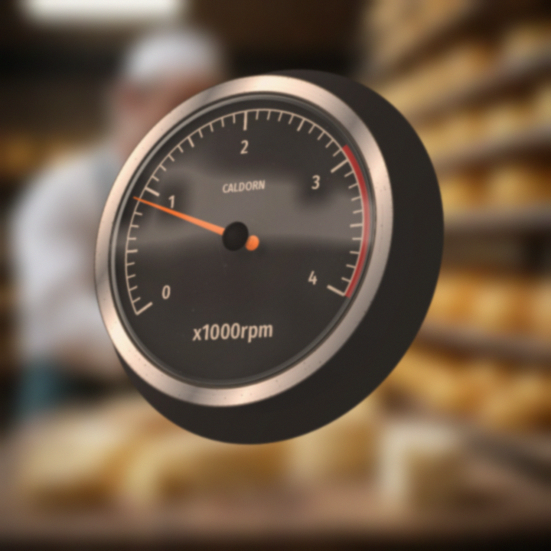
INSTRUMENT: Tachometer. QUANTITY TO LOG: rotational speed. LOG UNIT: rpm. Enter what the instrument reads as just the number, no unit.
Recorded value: 900
